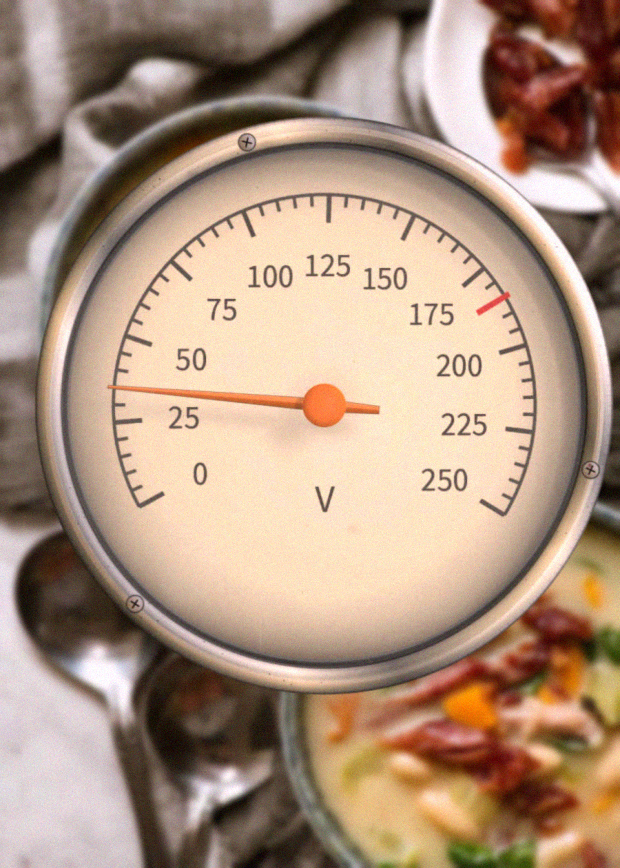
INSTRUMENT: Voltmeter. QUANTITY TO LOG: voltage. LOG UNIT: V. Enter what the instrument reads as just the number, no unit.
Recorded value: 35
